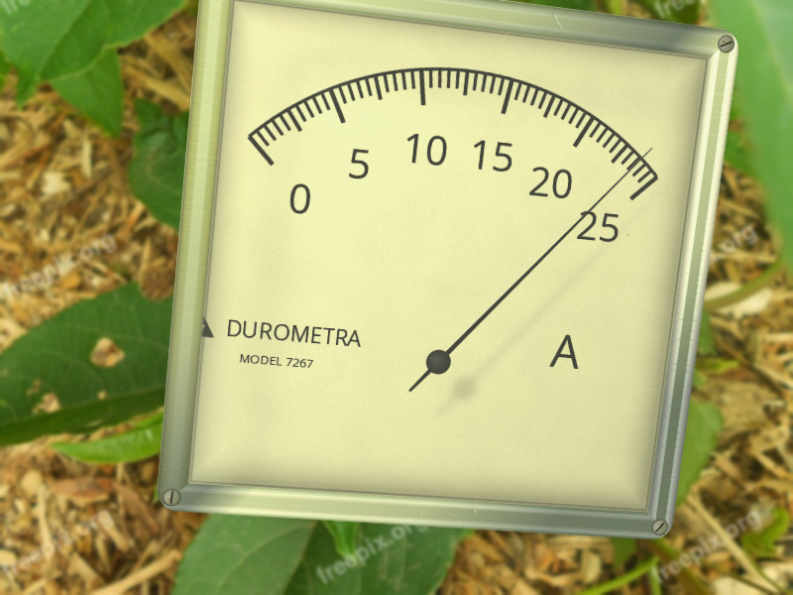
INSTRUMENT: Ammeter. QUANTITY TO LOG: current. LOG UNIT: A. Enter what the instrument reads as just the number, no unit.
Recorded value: 23.5
